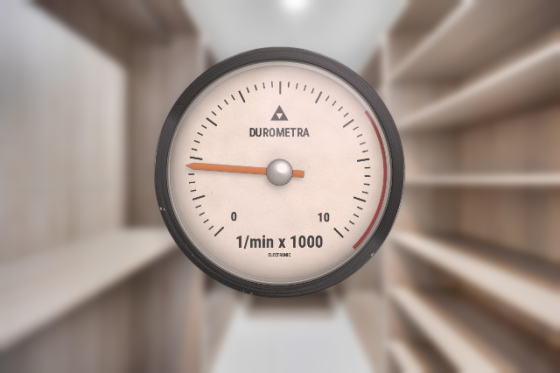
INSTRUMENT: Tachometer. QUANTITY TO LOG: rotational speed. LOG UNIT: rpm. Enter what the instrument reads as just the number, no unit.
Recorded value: 1800
